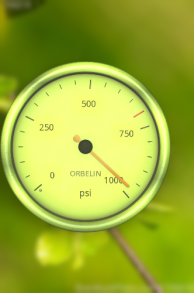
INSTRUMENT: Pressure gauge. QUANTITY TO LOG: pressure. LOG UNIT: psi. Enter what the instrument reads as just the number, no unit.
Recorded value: 975
